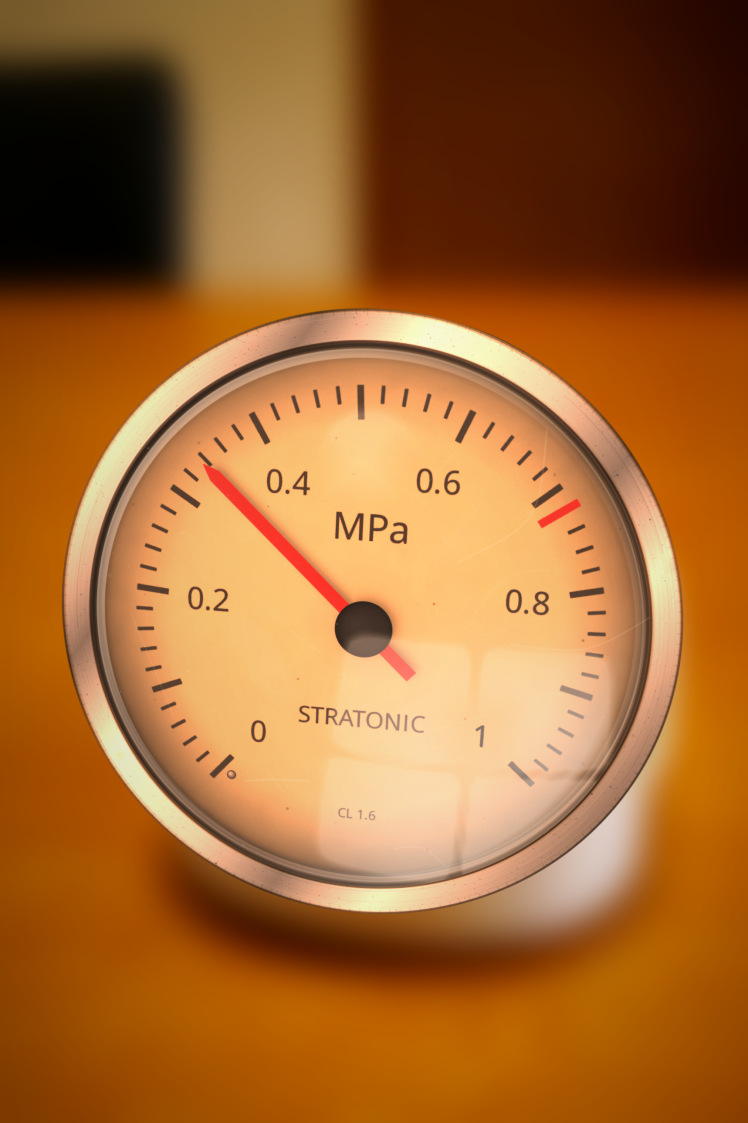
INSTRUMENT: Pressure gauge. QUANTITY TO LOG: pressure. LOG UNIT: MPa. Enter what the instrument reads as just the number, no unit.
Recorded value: 0.34
